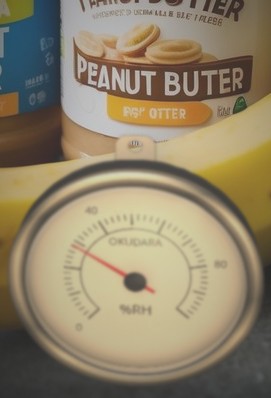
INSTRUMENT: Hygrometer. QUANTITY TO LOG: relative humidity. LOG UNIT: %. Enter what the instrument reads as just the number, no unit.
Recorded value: 30
